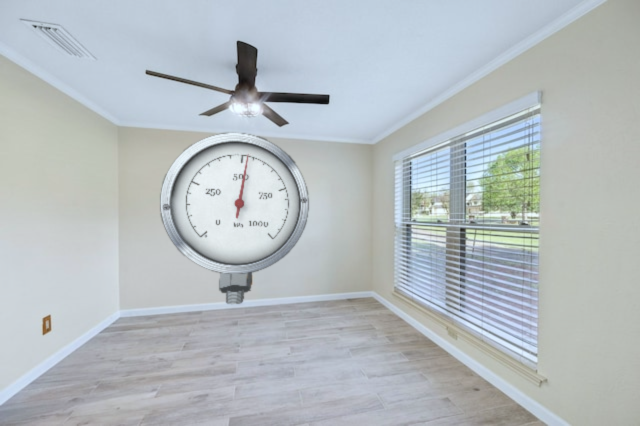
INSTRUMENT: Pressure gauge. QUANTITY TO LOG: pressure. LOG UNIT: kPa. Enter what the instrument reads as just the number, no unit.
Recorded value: 525
